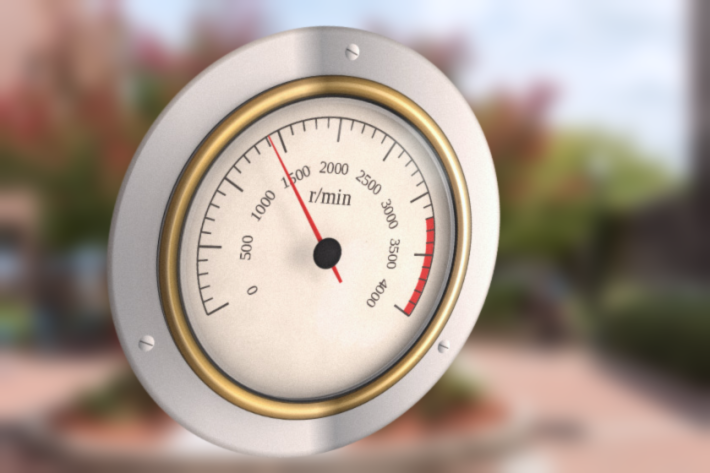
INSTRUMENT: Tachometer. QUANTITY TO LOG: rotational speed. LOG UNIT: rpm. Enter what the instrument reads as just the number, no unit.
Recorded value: 1400
